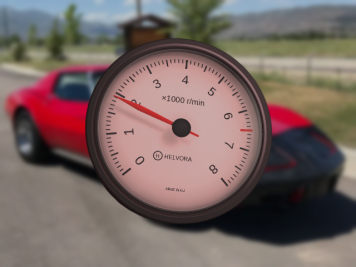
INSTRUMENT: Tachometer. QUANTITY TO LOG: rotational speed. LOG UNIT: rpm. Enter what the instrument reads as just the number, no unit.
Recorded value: 1900
